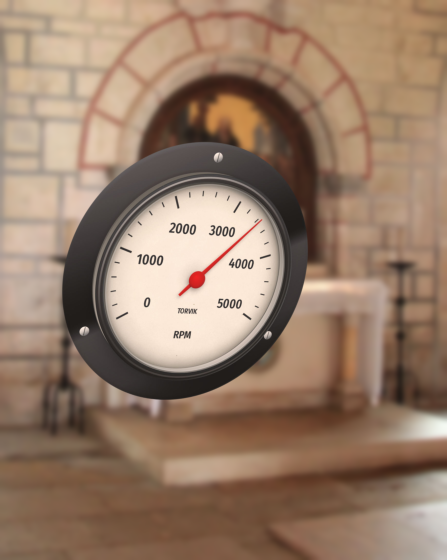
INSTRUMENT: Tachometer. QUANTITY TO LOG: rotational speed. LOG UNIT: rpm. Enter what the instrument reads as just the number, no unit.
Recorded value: 3400
